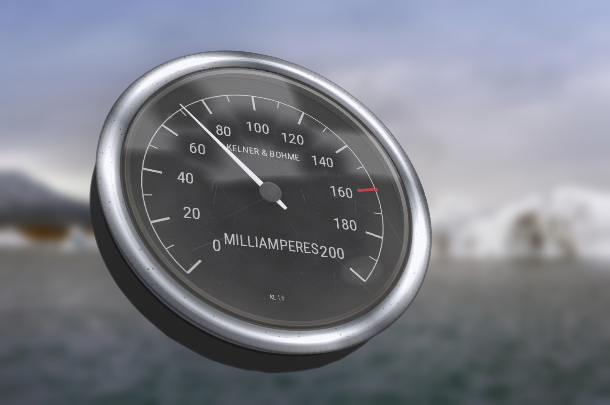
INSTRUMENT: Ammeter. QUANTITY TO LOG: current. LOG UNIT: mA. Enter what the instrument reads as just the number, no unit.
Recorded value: 70
